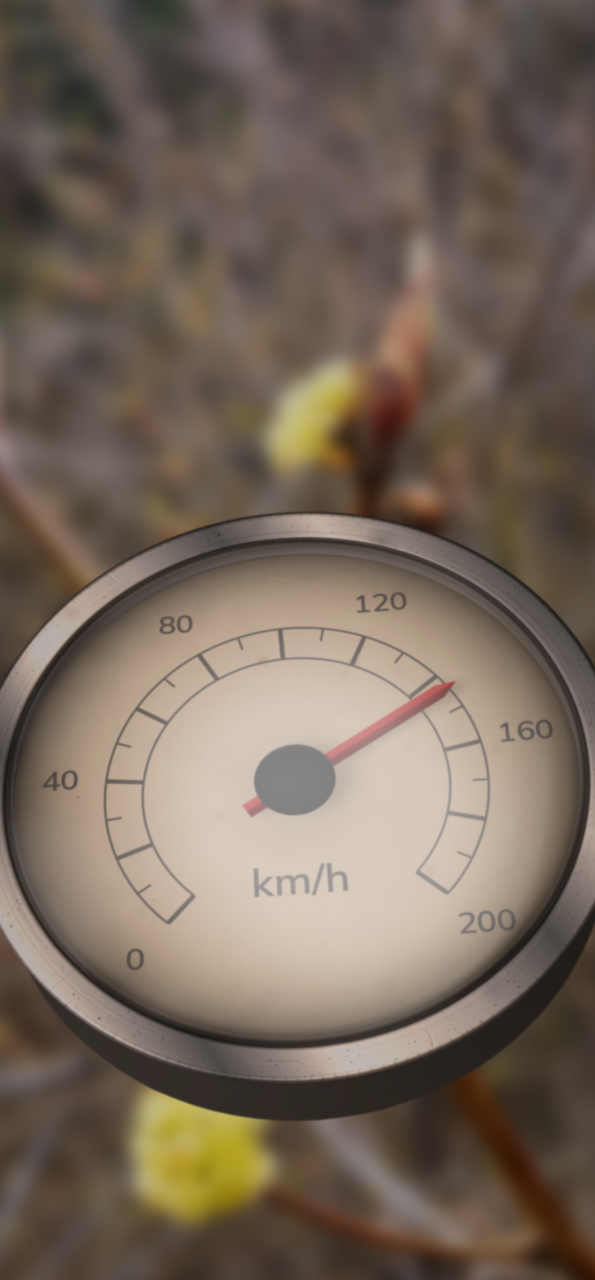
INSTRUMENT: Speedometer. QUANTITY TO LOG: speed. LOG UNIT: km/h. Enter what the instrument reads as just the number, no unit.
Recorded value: 145
